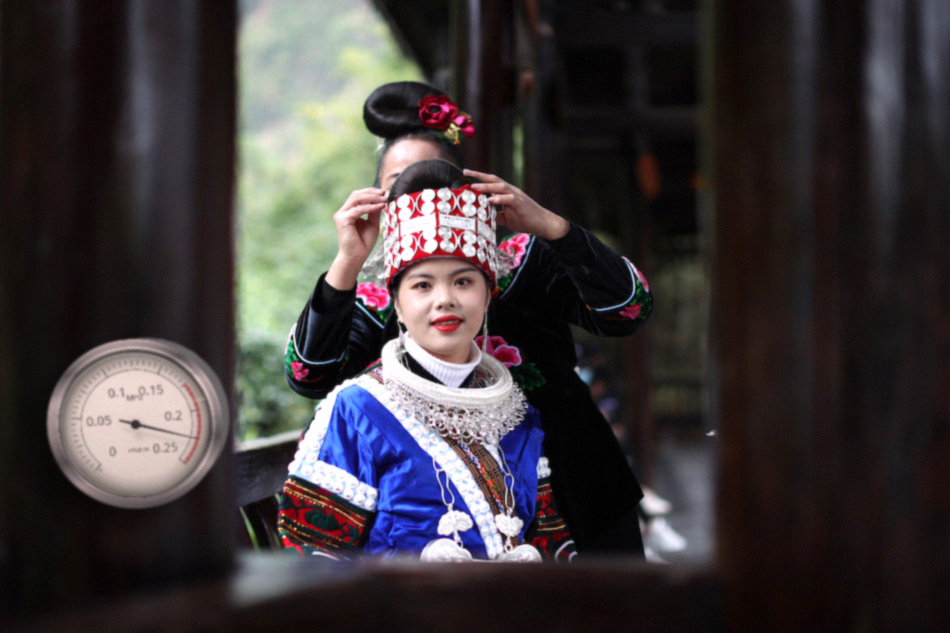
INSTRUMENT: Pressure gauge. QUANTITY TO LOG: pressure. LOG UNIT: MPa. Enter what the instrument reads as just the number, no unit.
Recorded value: 0.225
